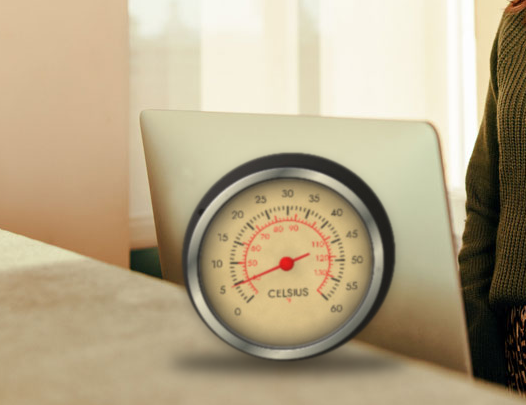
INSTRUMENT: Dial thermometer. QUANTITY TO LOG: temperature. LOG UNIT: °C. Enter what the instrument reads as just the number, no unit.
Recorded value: 5
